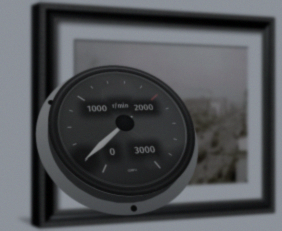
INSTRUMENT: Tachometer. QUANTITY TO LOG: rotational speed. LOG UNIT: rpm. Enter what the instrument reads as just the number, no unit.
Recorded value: 200
